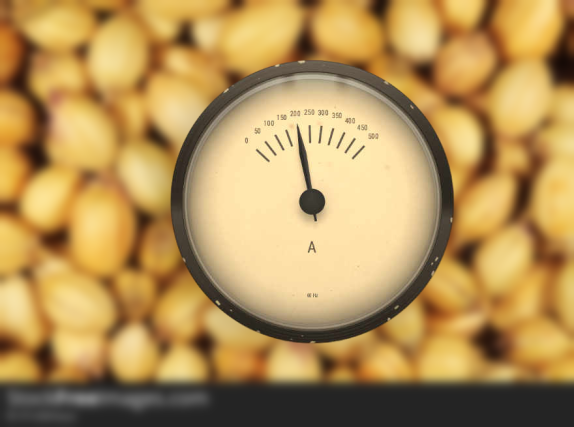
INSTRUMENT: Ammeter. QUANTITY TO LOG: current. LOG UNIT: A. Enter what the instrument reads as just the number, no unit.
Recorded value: 200
